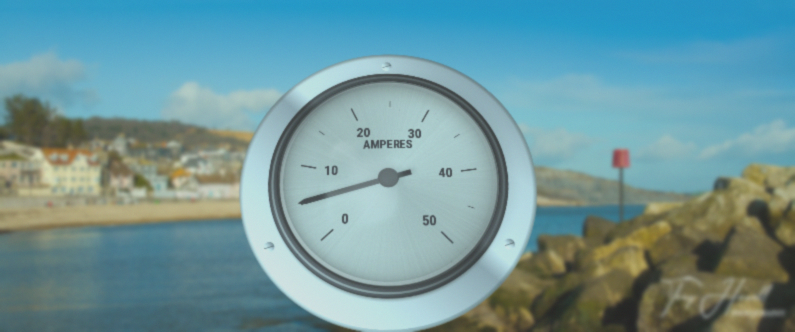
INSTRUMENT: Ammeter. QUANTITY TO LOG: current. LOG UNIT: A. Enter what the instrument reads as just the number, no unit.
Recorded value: 5
